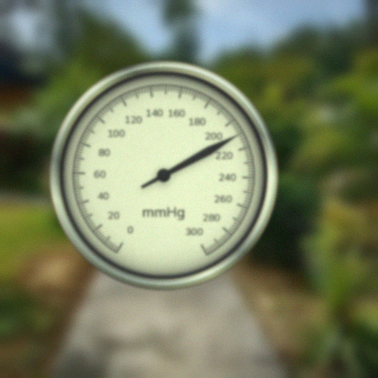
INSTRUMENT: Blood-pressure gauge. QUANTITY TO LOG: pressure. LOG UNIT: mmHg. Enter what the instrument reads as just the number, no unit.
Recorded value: 210
